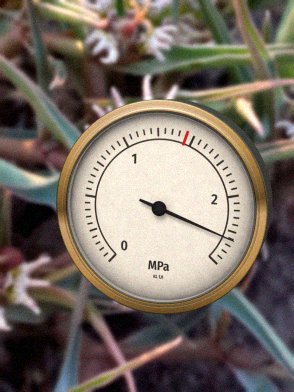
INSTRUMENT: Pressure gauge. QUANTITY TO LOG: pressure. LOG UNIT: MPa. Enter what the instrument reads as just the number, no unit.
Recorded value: 2.3
